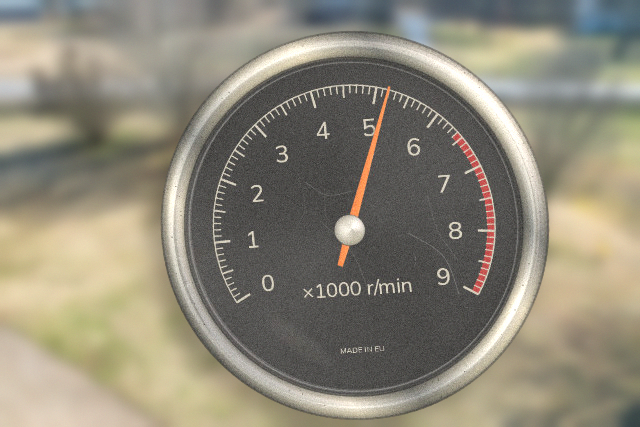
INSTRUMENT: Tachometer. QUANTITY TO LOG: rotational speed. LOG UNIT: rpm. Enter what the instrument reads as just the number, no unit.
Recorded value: 5200
